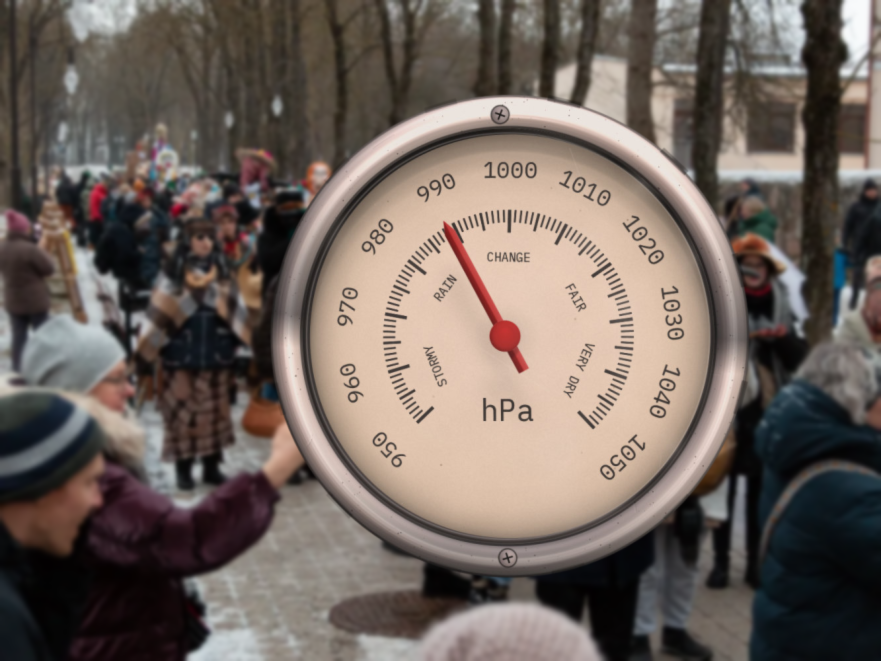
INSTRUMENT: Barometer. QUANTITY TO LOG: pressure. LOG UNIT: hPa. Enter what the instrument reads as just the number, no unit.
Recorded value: 989
